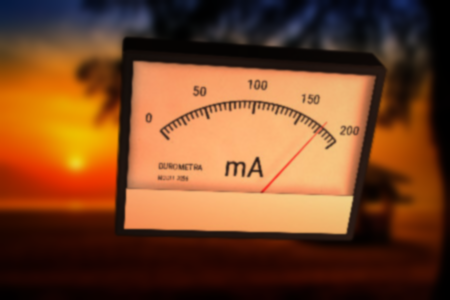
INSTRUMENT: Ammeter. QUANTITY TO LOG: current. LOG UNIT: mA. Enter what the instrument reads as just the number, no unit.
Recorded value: 175
